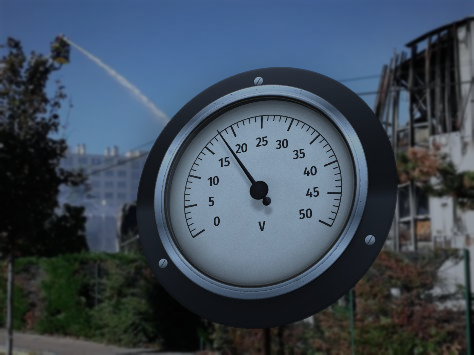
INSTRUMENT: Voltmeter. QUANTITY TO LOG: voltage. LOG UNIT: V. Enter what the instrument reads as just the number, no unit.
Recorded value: 18
